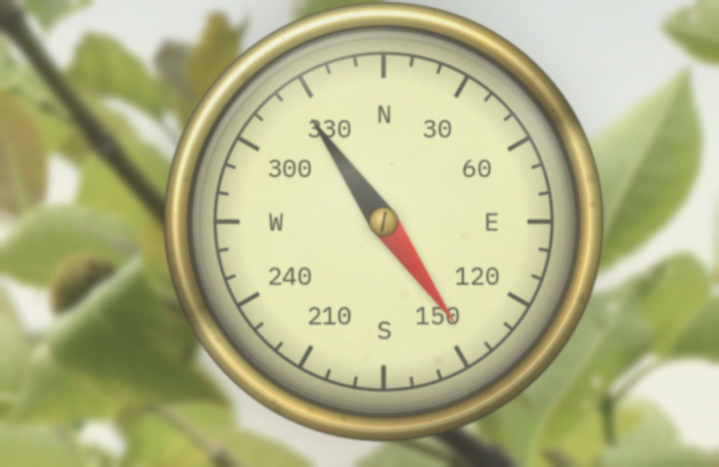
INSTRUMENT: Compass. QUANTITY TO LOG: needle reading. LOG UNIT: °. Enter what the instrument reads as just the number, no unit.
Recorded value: 145
